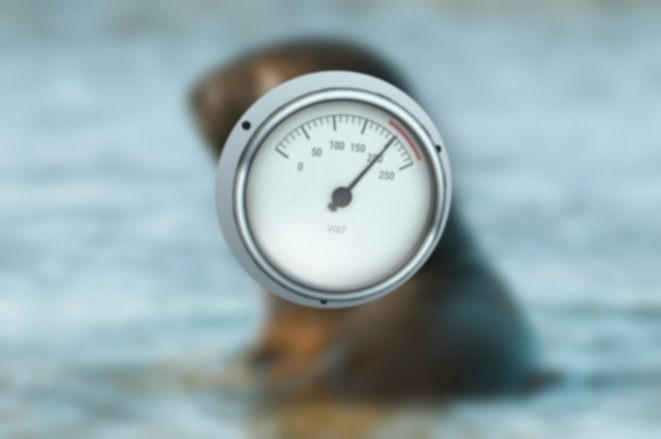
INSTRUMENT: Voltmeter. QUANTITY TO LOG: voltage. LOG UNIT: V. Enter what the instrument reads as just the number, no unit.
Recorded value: 200
